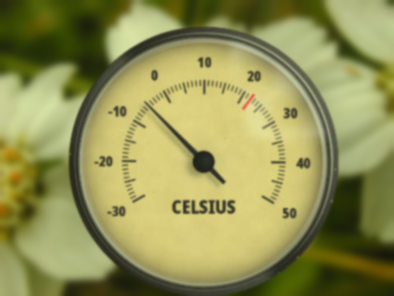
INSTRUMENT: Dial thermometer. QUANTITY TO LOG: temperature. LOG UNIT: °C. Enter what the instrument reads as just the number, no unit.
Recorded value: -5
